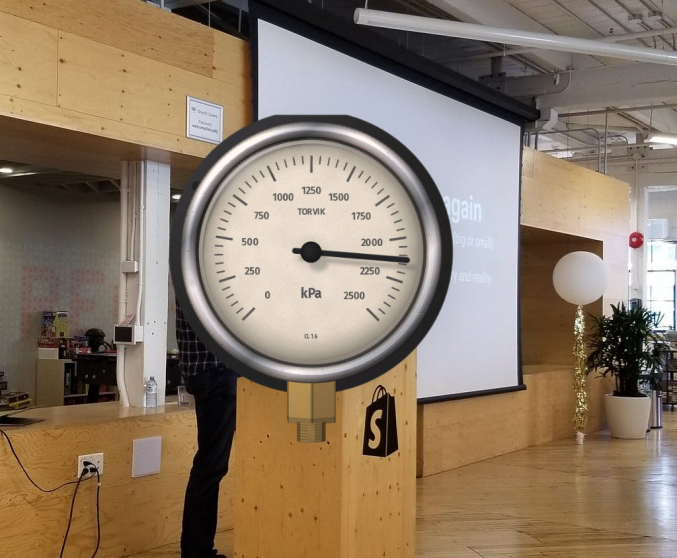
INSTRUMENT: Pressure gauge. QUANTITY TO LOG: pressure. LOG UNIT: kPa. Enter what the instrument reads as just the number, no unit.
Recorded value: 2125
